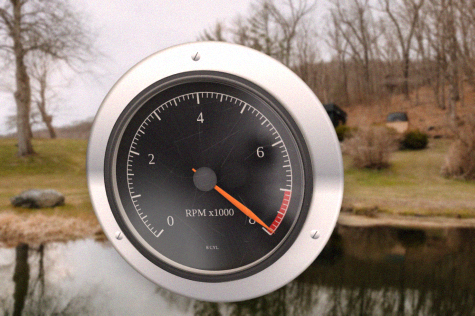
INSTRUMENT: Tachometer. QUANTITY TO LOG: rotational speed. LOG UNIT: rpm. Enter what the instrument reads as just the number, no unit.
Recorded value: 7900
